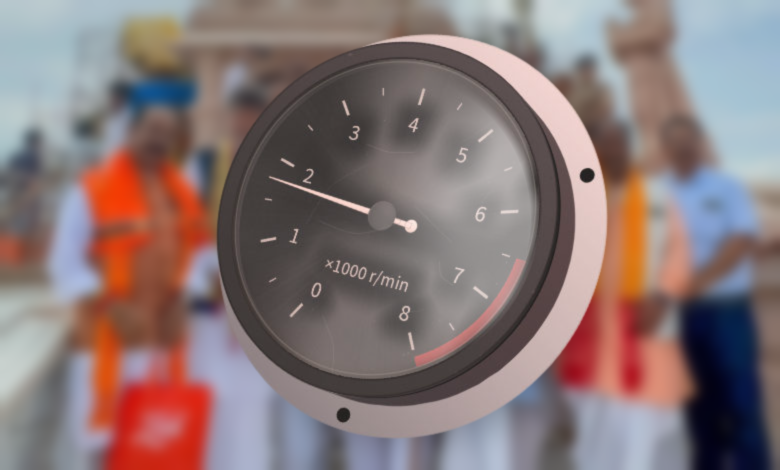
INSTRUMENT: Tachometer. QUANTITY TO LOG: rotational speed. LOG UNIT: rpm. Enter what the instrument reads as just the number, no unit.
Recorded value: 1750
